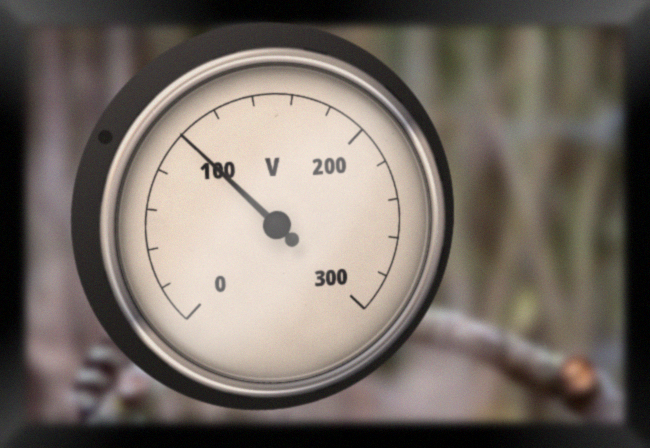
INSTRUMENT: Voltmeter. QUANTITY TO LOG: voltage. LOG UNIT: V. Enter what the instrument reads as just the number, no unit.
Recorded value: 100
